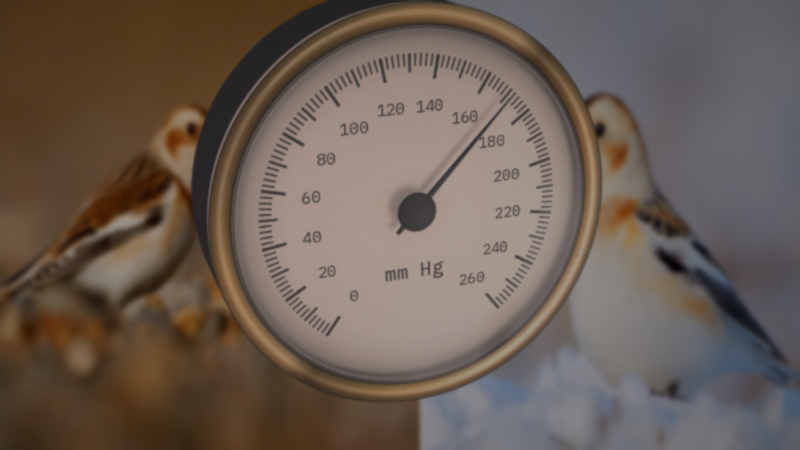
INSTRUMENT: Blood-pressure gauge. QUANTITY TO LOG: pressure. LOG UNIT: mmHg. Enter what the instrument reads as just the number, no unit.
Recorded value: 170
